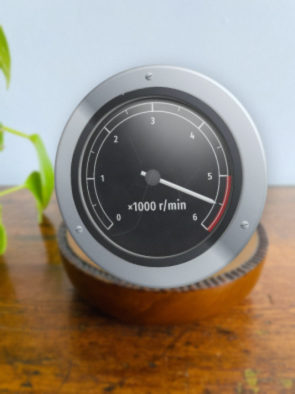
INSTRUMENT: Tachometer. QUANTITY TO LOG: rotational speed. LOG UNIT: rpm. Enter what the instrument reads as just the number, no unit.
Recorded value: 5500
